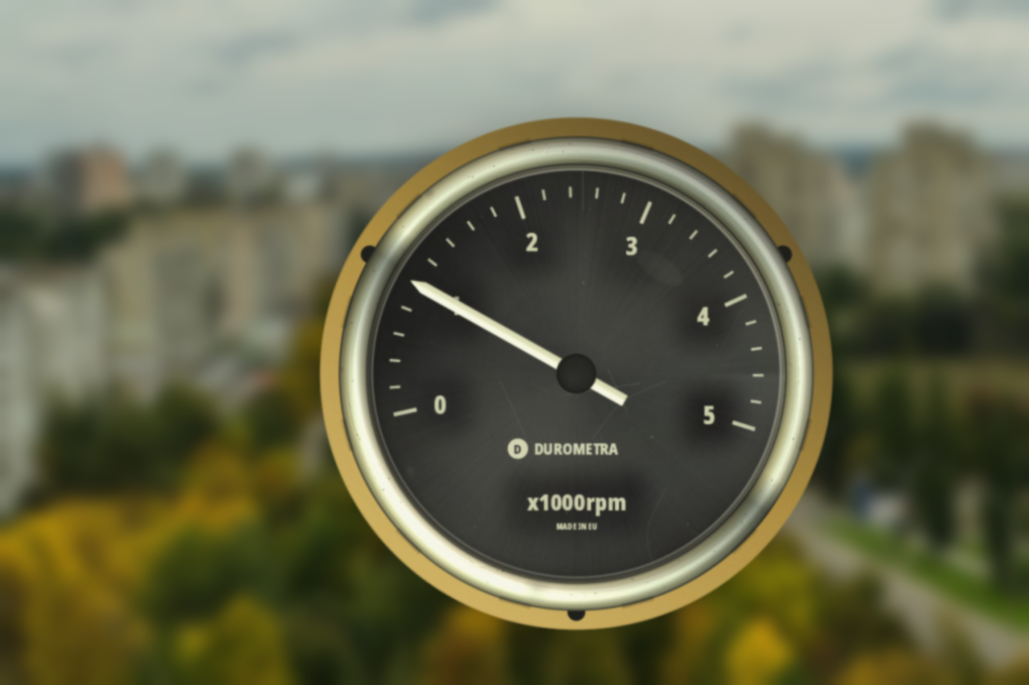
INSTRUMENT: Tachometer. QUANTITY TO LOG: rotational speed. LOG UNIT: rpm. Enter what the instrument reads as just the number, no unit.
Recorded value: 1000
